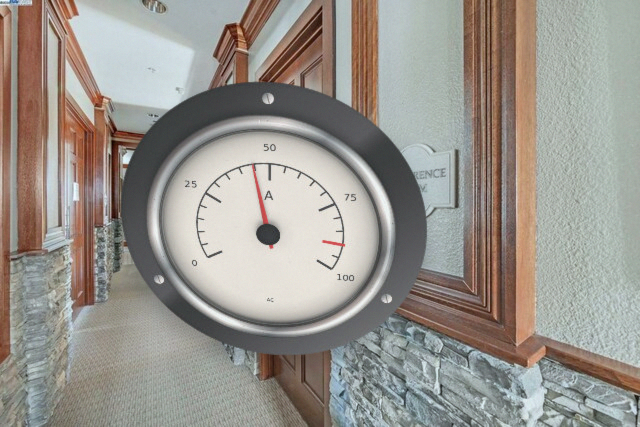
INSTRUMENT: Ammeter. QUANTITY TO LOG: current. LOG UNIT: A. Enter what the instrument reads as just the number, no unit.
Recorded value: 45
